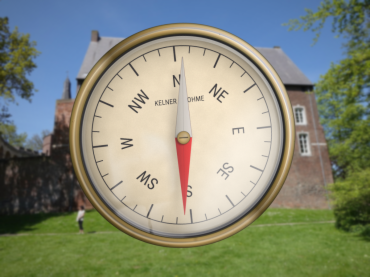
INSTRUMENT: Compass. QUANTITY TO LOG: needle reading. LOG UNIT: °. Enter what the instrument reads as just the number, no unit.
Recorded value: 185
